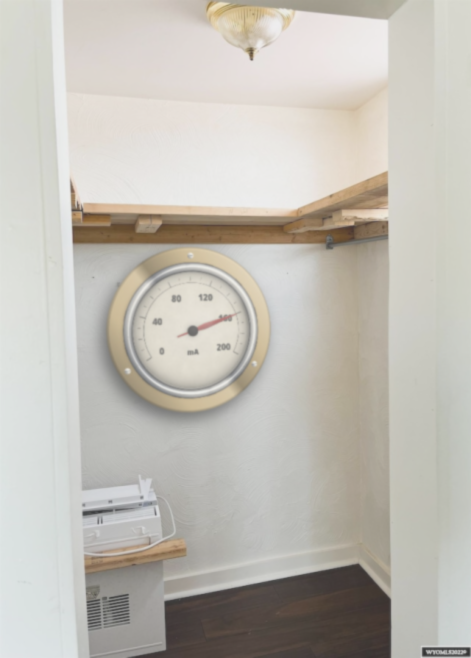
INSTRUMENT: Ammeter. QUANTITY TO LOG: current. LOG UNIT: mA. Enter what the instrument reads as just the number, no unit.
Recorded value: 160
